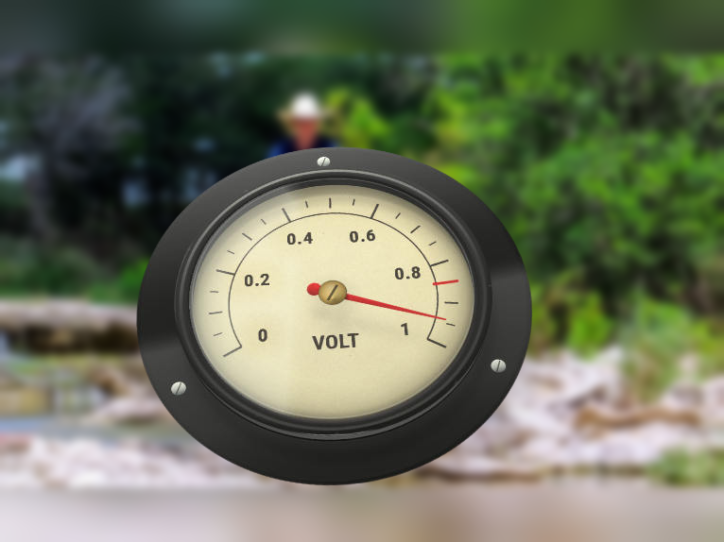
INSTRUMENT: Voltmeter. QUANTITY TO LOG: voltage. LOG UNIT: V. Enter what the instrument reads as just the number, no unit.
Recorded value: 0.95
